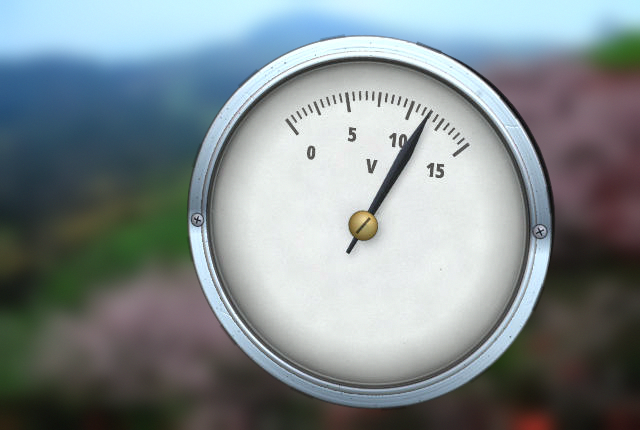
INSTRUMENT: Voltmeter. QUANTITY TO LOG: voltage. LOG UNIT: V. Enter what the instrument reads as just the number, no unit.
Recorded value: 11.5
